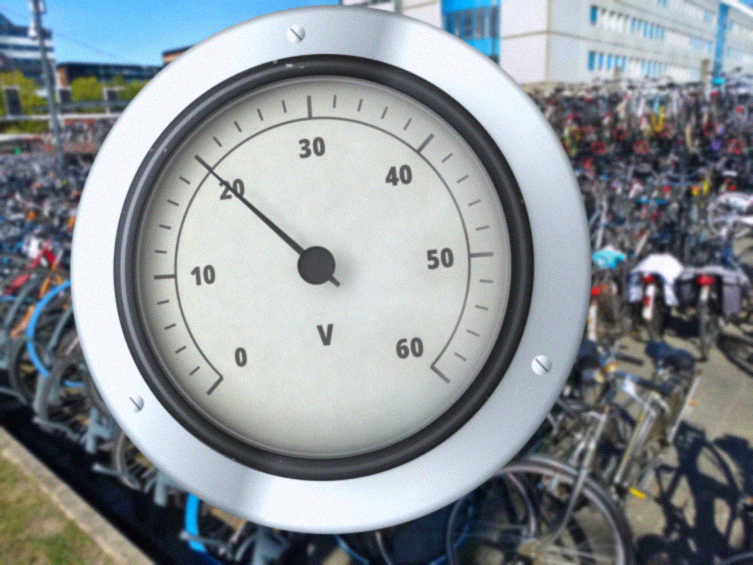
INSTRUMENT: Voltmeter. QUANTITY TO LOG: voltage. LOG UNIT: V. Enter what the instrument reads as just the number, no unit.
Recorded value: 20
